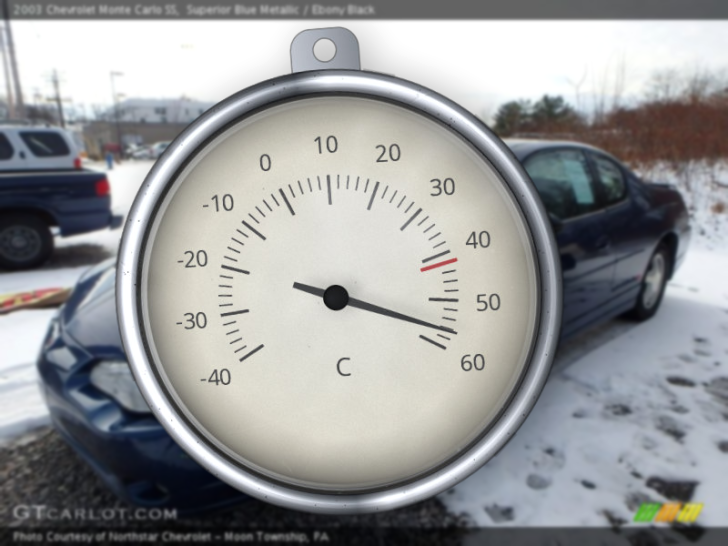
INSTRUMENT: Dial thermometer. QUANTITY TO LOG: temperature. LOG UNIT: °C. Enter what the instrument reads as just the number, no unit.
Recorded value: 56
